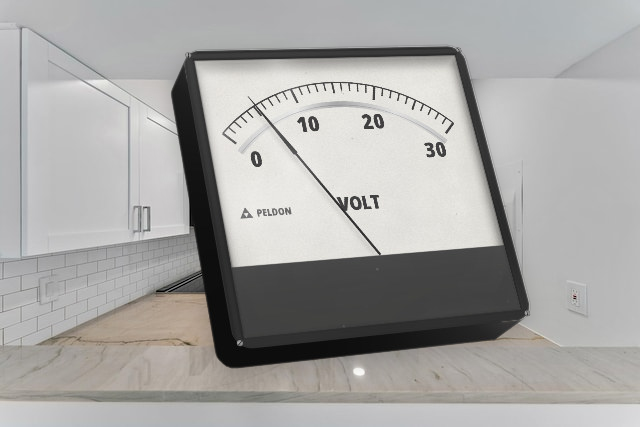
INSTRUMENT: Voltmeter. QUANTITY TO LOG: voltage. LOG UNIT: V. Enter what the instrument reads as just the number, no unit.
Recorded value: 5
